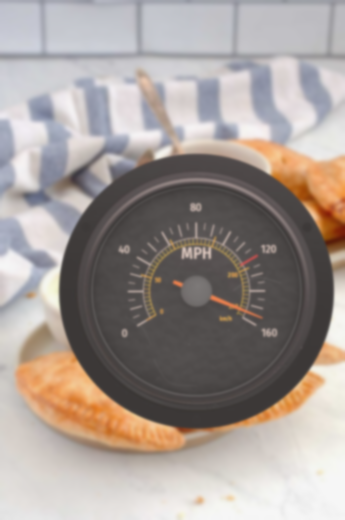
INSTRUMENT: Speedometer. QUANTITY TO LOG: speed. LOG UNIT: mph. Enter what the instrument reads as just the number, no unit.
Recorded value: 155
